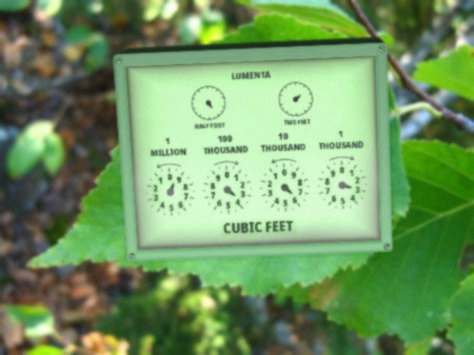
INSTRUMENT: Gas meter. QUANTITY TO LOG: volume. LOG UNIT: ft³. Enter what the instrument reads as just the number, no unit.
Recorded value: 936300
